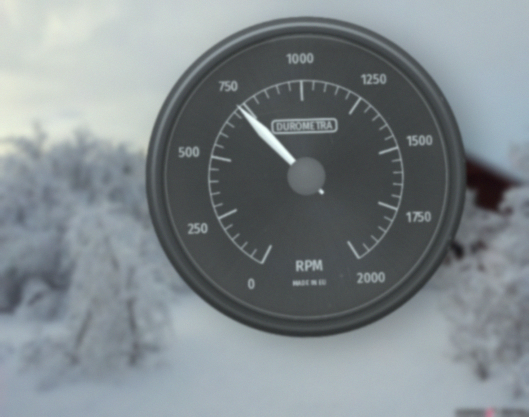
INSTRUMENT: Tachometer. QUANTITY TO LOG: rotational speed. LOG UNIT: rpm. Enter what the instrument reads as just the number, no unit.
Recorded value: 725
